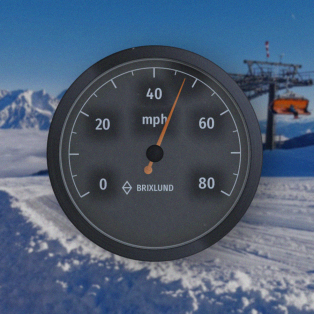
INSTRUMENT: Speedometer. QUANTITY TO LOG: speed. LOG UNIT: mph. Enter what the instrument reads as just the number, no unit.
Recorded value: 47.5
